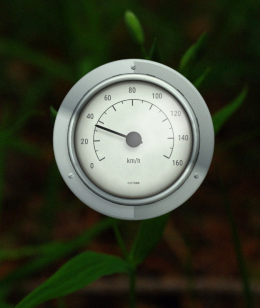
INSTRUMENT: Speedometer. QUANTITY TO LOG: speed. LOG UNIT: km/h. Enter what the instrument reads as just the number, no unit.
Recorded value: 35
